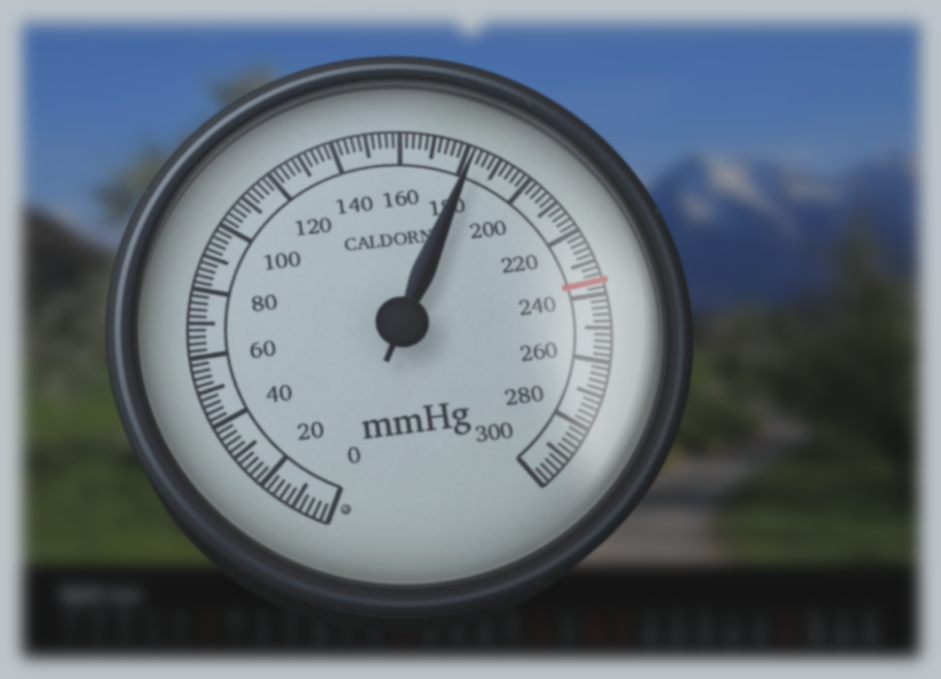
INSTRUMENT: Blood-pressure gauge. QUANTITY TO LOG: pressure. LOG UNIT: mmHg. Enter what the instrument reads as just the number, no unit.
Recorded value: 182
